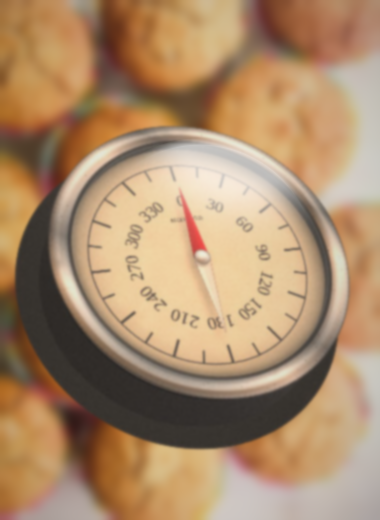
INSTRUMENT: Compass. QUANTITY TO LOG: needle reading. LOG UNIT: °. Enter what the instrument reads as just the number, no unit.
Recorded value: 0
